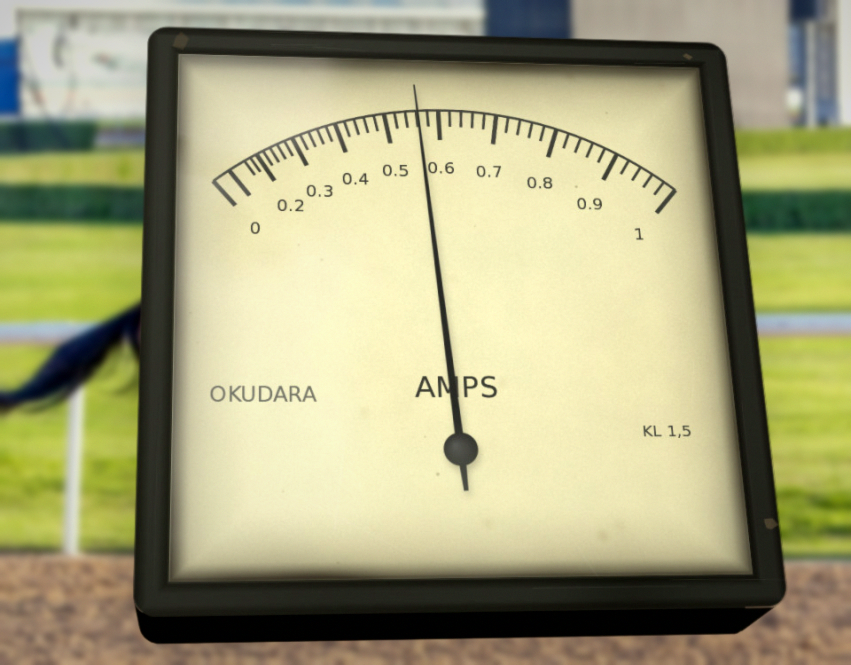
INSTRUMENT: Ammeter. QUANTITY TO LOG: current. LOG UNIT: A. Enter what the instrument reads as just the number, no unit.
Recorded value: 0.56
